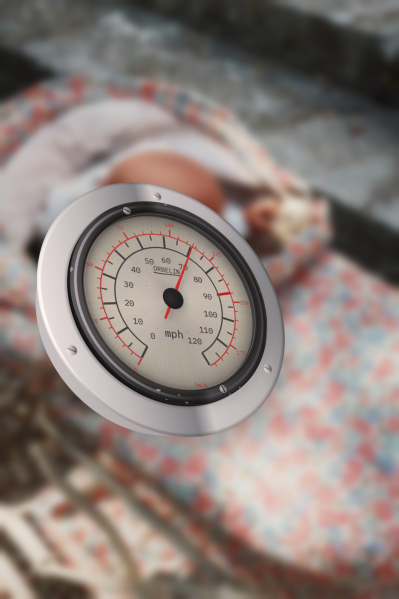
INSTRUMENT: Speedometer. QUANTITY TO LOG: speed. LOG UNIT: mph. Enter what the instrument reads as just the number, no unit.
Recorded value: 70
